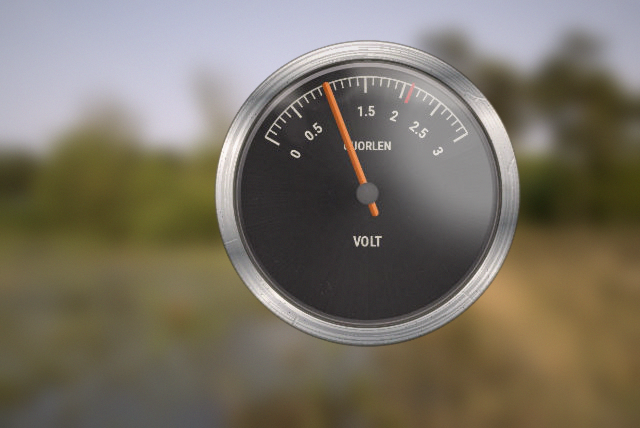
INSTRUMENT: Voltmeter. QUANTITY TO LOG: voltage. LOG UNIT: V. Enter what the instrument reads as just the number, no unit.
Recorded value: 1
